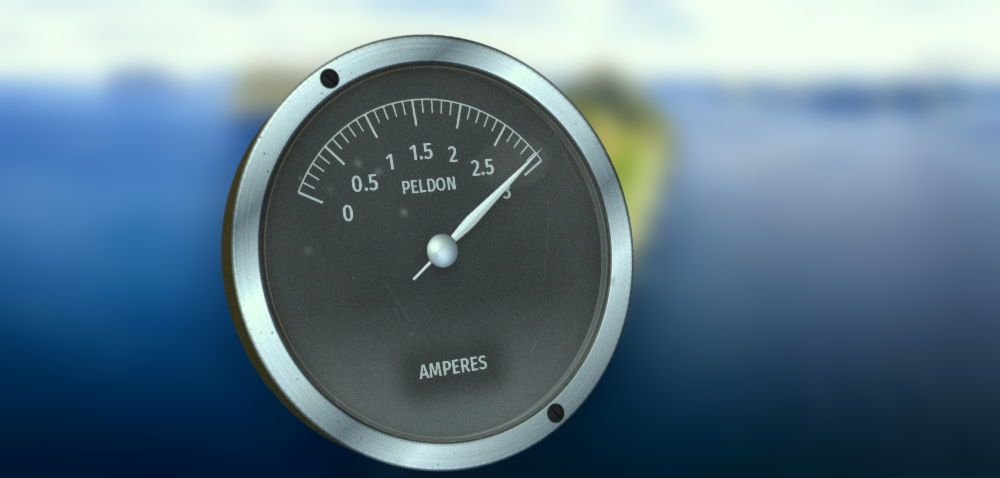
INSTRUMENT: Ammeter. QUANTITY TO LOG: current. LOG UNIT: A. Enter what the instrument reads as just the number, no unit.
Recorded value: 2.9
